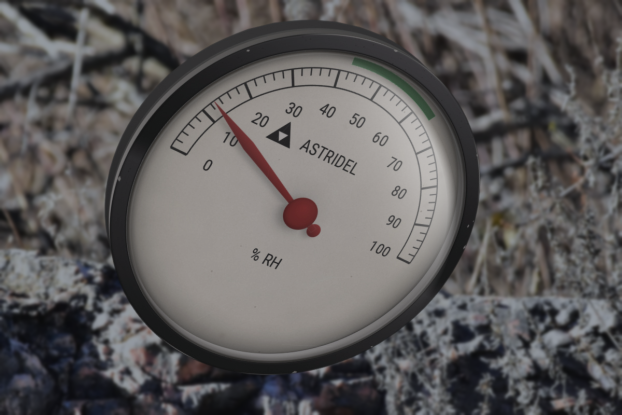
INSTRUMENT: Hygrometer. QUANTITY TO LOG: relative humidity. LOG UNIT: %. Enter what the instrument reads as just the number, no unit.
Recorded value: 13
